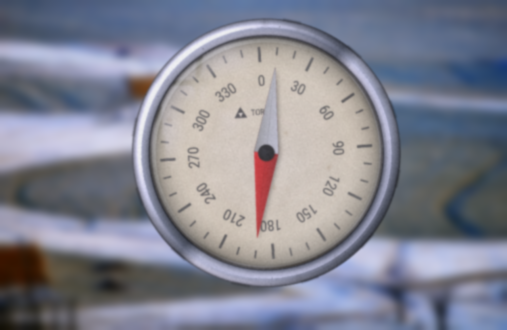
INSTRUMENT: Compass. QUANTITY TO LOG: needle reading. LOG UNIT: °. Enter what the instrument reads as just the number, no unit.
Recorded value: 190
